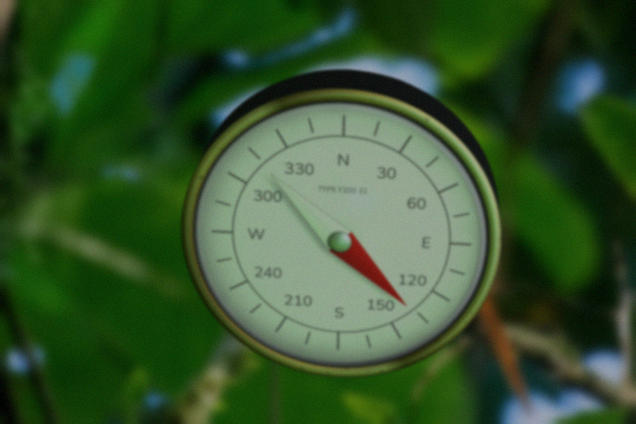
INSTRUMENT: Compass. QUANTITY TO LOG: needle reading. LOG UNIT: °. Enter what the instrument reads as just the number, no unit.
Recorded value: 135
